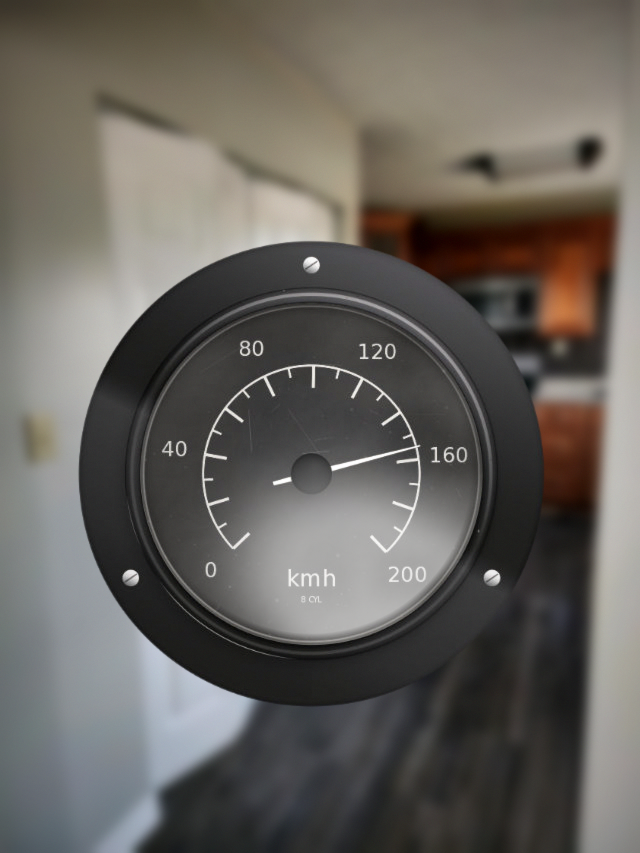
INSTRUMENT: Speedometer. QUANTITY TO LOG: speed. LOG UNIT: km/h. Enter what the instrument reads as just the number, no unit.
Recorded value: 155
